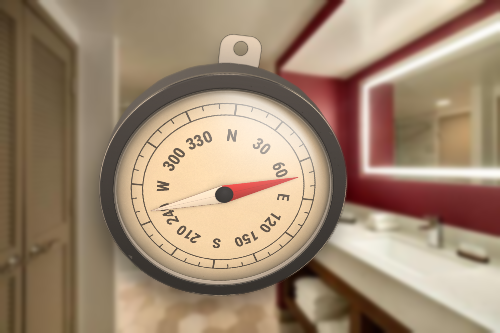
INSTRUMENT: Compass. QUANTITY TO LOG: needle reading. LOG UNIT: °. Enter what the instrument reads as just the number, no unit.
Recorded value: 70
